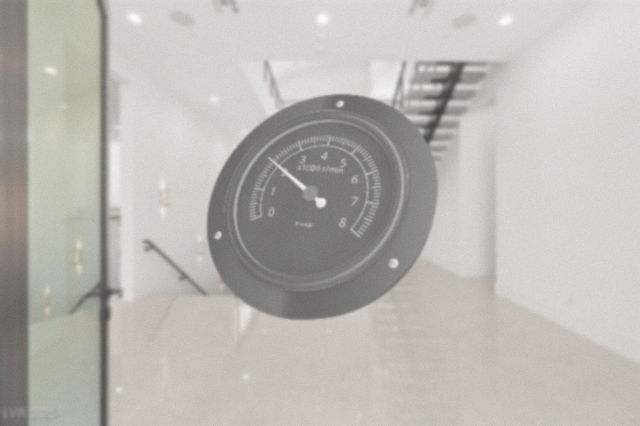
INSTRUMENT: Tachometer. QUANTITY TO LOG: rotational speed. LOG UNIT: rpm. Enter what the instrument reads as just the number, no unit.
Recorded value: 2000
